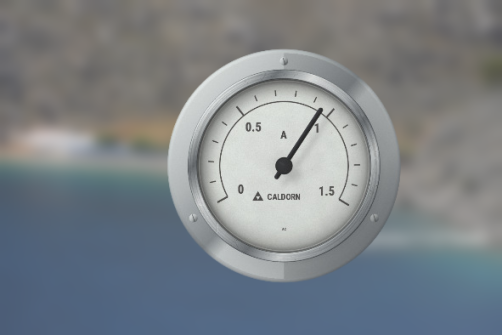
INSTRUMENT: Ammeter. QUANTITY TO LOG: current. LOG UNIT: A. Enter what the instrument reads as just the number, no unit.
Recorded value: 0.95
